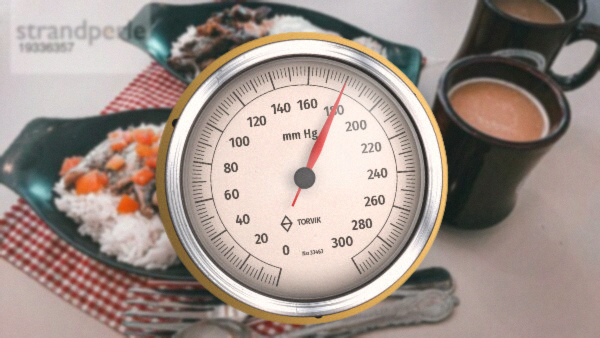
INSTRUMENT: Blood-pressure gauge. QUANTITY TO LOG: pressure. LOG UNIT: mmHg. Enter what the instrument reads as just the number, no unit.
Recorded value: 180
